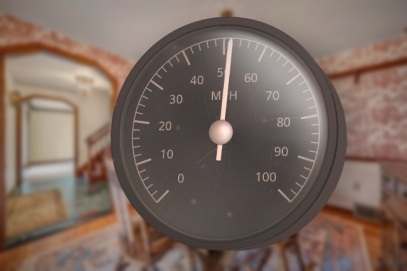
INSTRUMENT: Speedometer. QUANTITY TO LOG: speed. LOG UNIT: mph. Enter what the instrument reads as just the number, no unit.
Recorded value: 52
